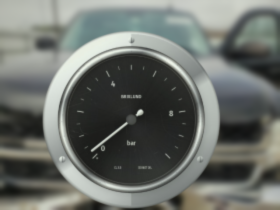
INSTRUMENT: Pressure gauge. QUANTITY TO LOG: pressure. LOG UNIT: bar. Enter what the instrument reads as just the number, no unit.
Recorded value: 0.25
